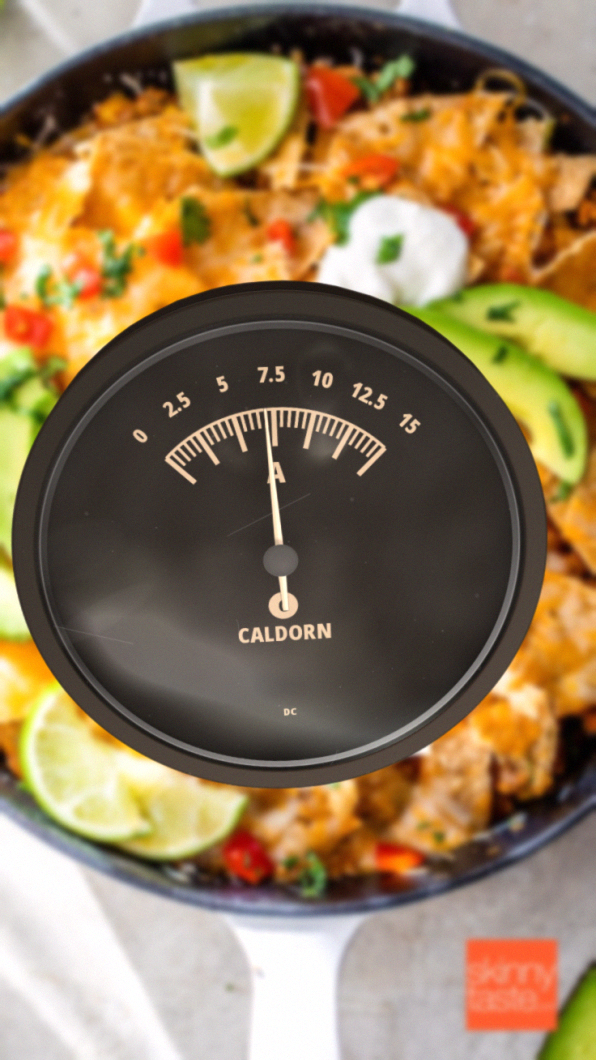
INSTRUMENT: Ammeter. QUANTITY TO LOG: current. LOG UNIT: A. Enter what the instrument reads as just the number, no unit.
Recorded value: 7
